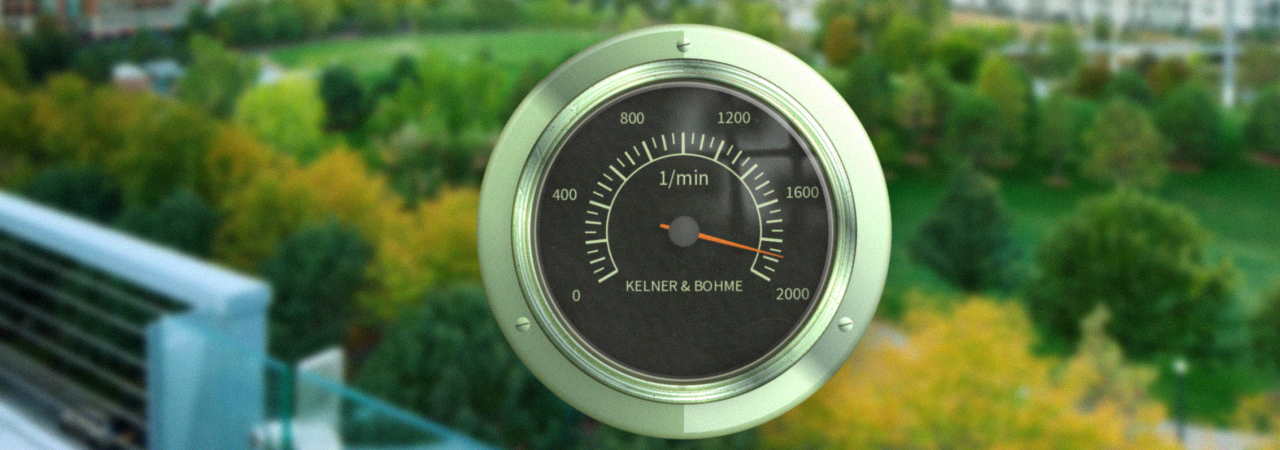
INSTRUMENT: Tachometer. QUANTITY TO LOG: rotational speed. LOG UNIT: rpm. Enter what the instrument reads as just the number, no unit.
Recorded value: 1875
